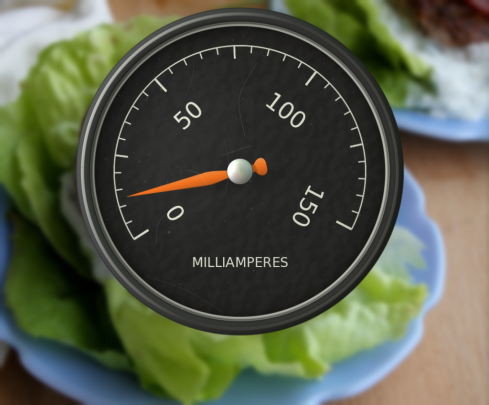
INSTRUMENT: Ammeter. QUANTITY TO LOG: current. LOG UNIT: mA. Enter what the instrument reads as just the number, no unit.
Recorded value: 12.5
